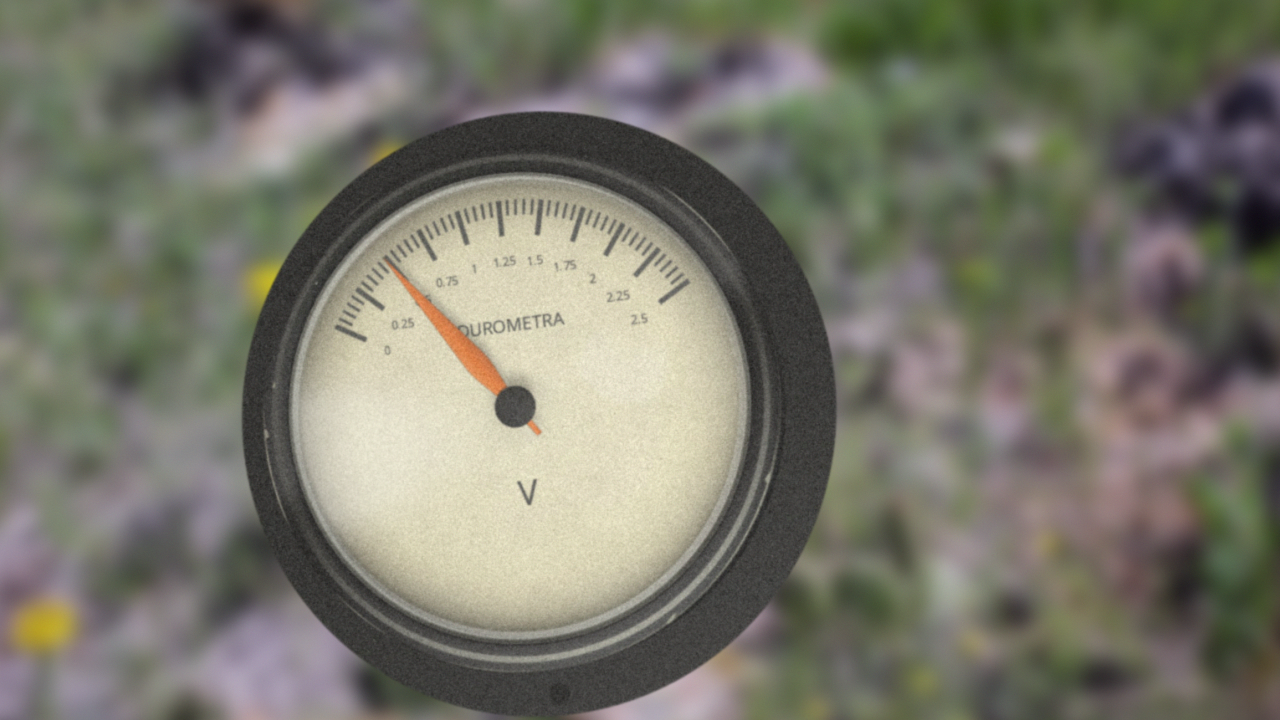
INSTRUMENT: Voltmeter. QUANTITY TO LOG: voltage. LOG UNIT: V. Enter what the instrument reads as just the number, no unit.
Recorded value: 0.5
